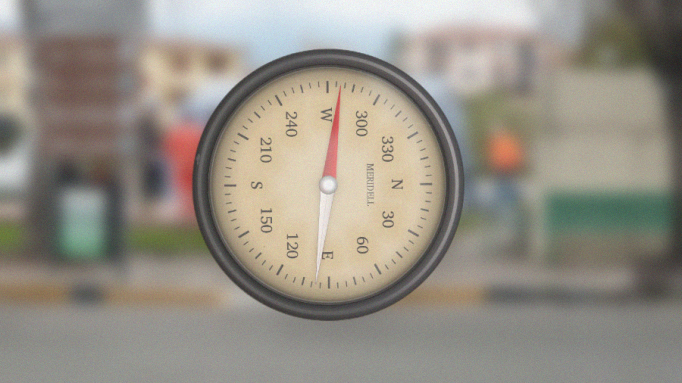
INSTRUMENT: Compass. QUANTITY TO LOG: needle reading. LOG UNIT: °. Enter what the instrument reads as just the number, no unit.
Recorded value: 277.5
